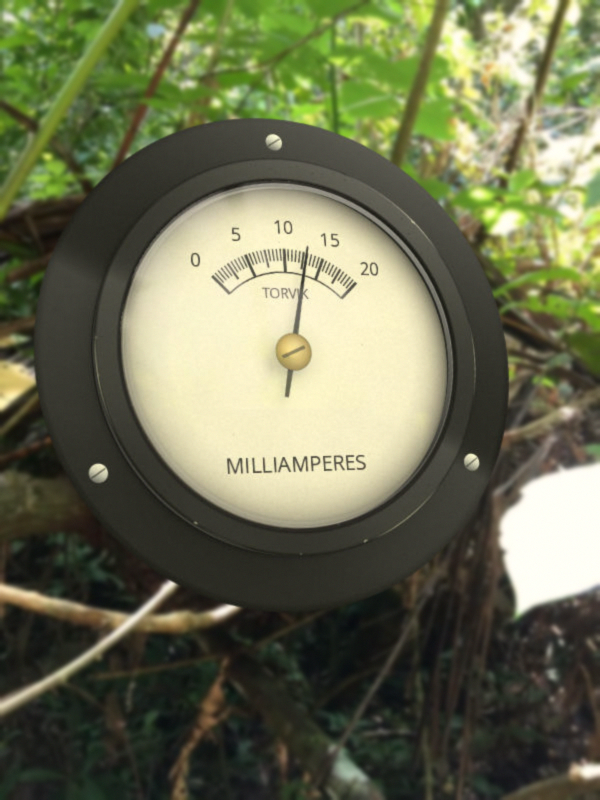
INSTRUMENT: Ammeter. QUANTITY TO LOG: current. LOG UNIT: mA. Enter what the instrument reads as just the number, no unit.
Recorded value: 12.5
